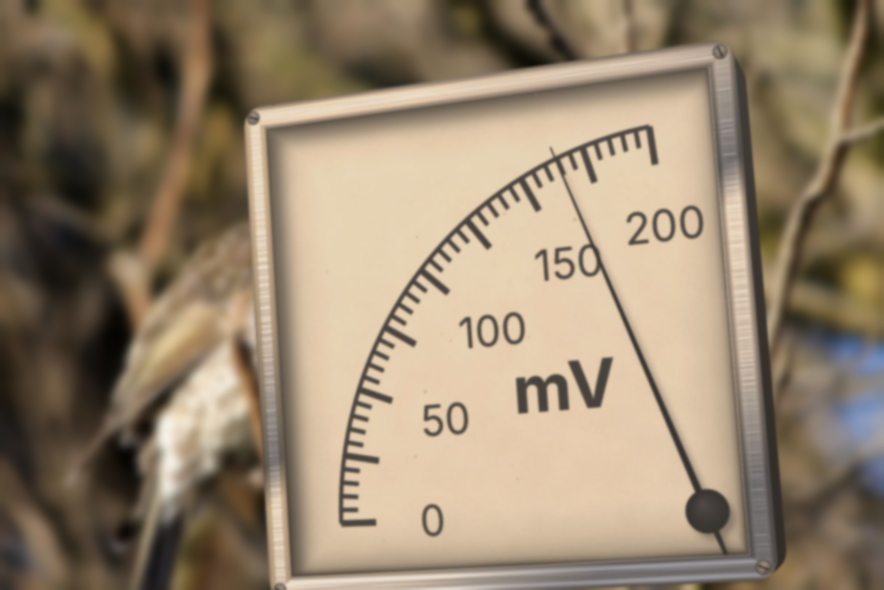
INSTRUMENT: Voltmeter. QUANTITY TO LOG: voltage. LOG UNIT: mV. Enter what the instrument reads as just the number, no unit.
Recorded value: 165
